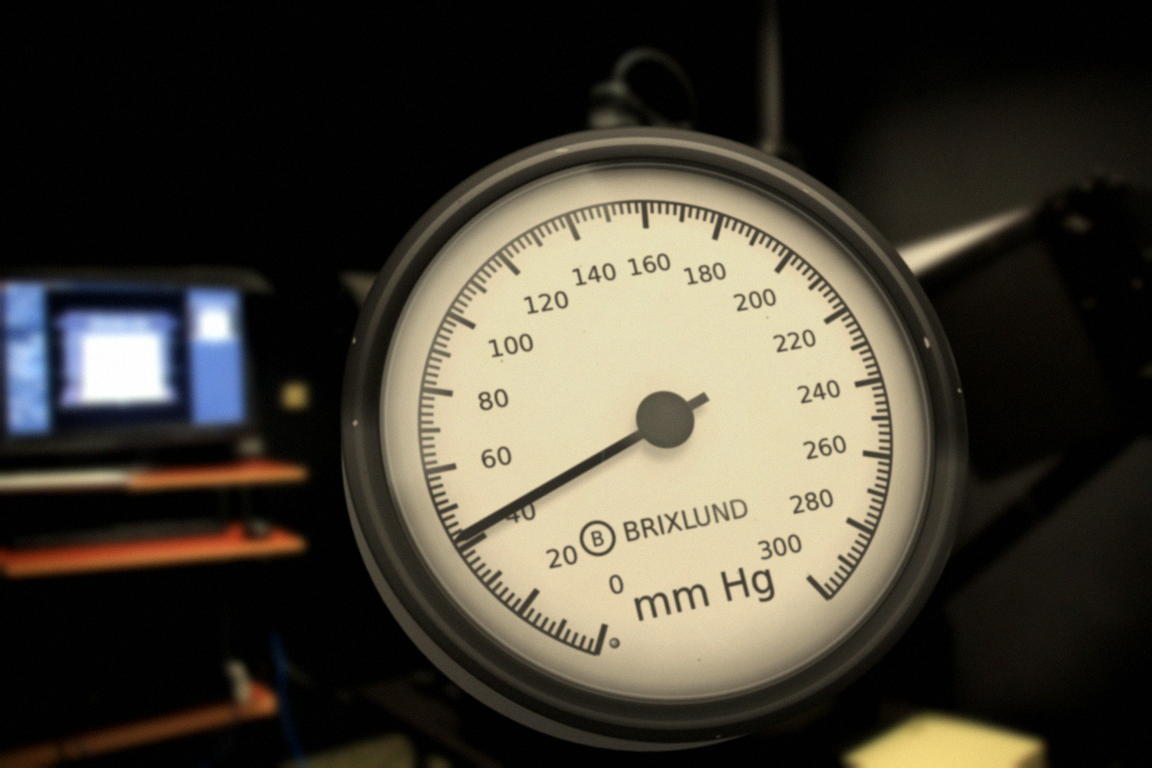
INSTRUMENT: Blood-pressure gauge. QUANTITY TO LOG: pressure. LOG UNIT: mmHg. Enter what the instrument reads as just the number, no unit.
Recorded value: 42
